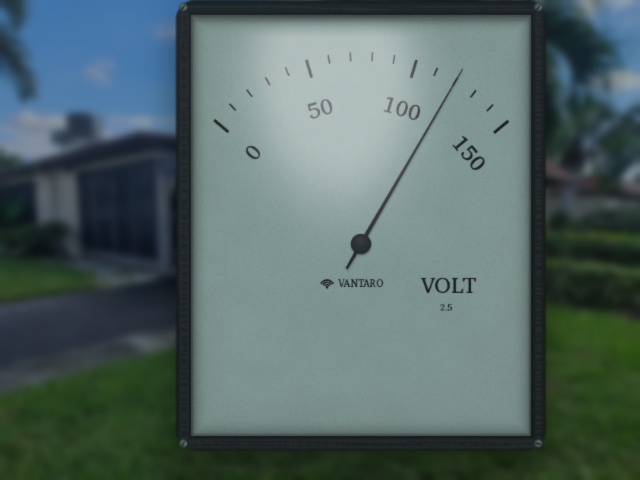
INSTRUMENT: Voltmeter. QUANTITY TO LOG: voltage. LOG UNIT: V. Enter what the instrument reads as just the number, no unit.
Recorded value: 120
